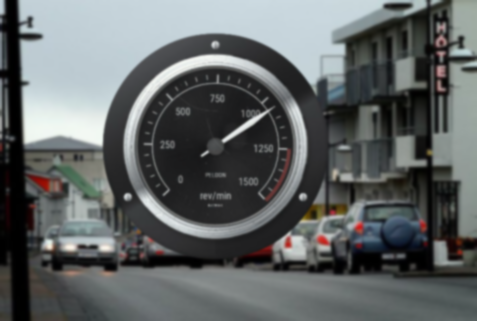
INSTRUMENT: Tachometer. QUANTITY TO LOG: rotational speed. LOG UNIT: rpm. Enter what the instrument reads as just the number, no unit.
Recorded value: 1050
